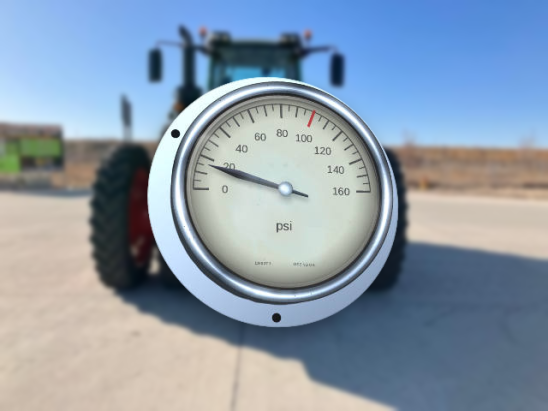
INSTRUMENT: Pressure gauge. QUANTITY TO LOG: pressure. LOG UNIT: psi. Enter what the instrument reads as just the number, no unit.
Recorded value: 15
